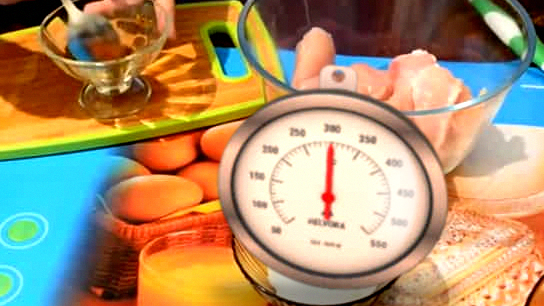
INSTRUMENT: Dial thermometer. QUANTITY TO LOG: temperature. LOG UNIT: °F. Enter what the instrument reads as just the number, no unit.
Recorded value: 300
